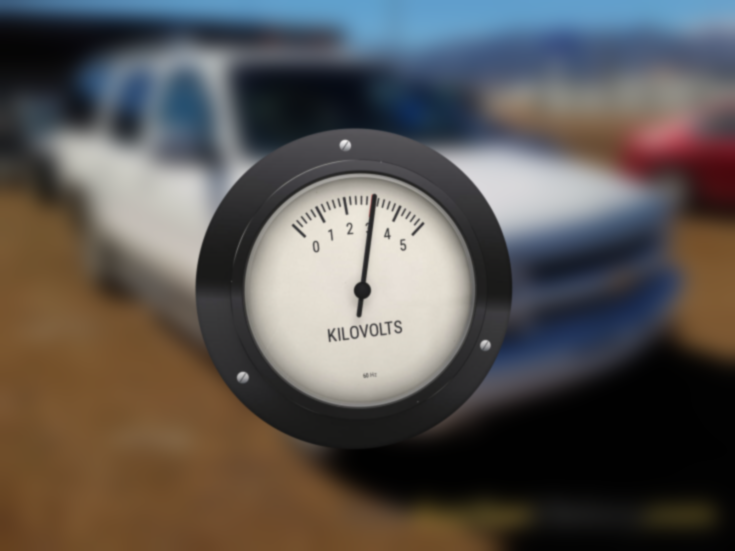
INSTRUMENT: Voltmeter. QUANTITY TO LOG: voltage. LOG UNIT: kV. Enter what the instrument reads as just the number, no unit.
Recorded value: 3
